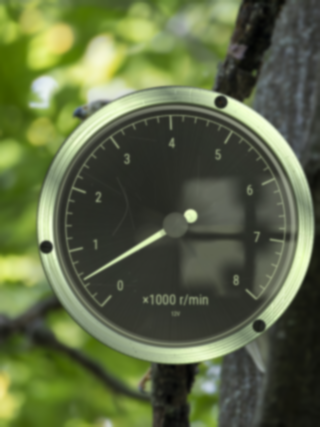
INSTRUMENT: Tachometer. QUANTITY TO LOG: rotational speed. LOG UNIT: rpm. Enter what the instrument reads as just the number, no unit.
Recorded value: 500
